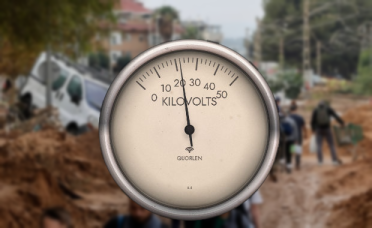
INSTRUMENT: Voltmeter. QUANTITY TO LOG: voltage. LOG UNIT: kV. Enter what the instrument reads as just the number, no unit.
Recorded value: 22
